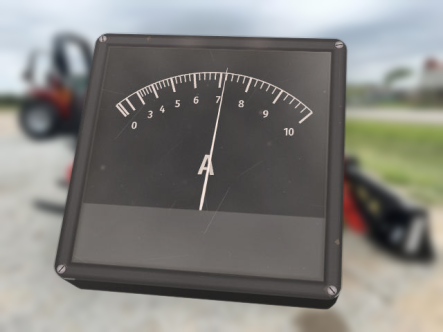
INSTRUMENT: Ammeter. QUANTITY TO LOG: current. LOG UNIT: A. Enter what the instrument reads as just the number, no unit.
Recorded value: 7.2
